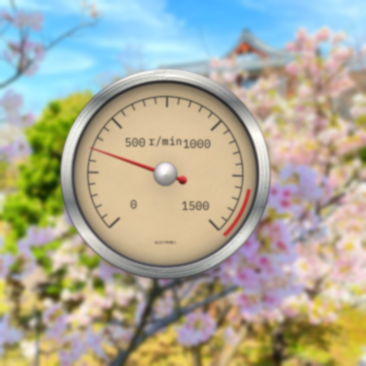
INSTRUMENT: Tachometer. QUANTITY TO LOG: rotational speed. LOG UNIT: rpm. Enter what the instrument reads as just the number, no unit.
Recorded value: 350
